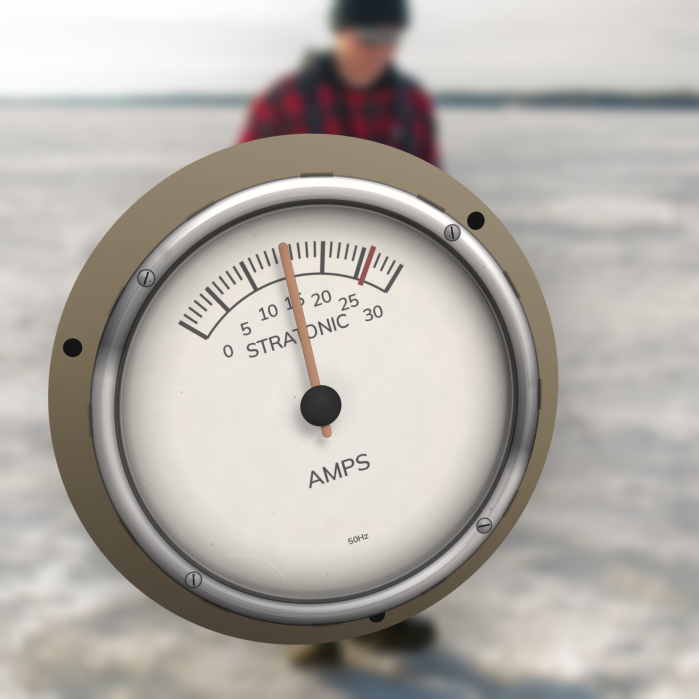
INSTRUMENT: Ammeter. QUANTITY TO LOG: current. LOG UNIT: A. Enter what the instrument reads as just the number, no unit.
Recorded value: 15
